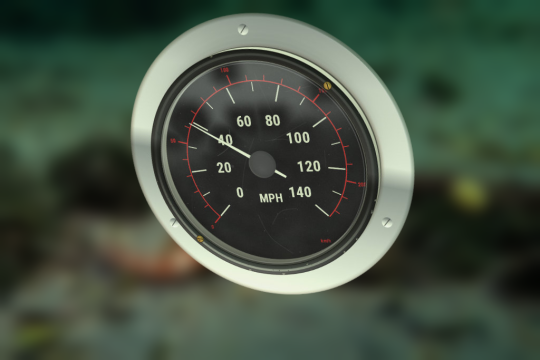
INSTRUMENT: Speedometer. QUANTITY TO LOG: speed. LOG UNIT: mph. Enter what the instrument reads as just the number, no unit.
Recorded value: 40
